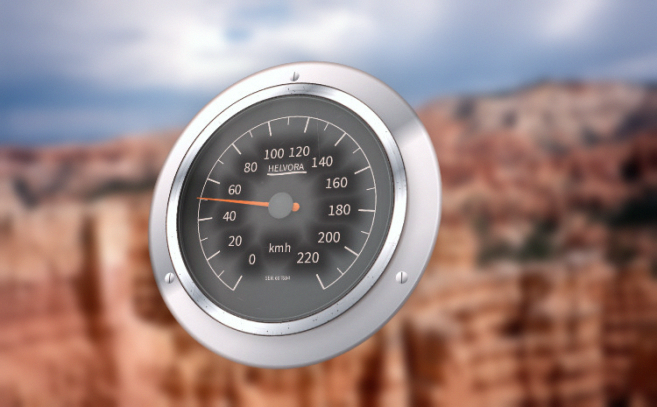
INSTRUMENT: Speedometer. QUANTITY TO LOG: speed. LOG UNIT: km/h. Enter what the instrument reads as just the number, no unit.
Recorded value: 50
